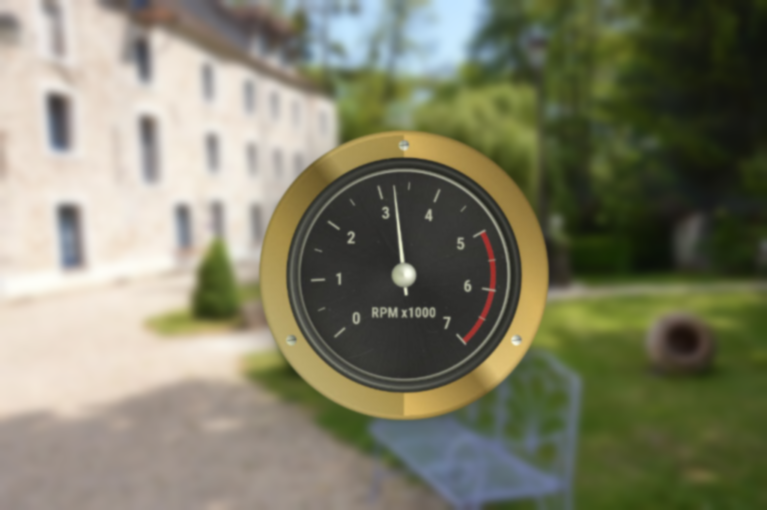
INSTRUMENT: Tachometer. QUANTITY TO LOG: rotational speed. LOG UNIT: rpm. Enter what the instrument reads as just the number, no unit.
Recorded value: 3250
